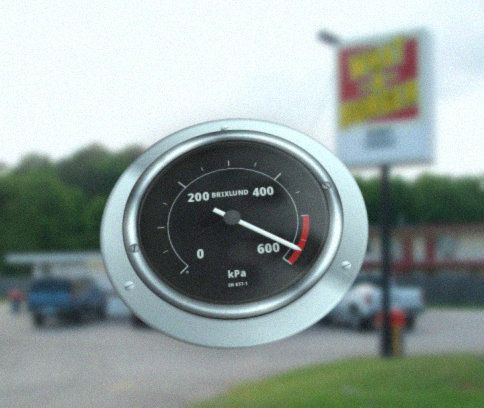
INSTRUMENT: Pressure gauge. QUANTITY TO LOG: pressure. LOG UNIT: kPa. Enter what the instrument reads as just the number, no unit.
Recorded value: 575
